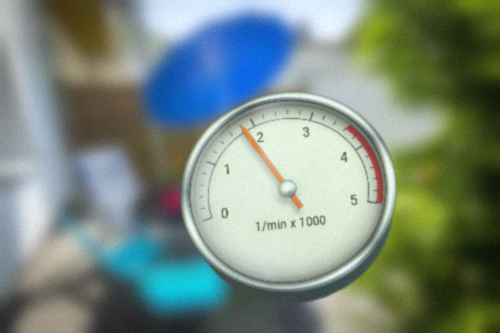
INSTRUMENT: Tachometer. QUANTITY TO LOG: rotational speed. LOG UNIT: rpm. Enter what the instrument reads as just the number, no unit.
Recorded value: 1800
